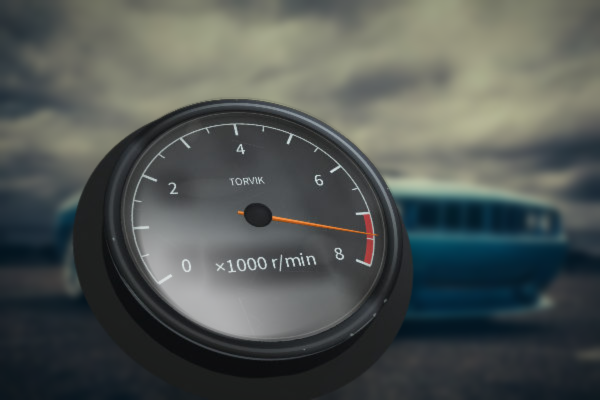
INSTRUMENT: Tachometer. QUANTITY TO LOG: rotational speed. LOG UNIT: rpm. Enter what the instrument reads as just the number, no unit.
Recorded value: 7500
